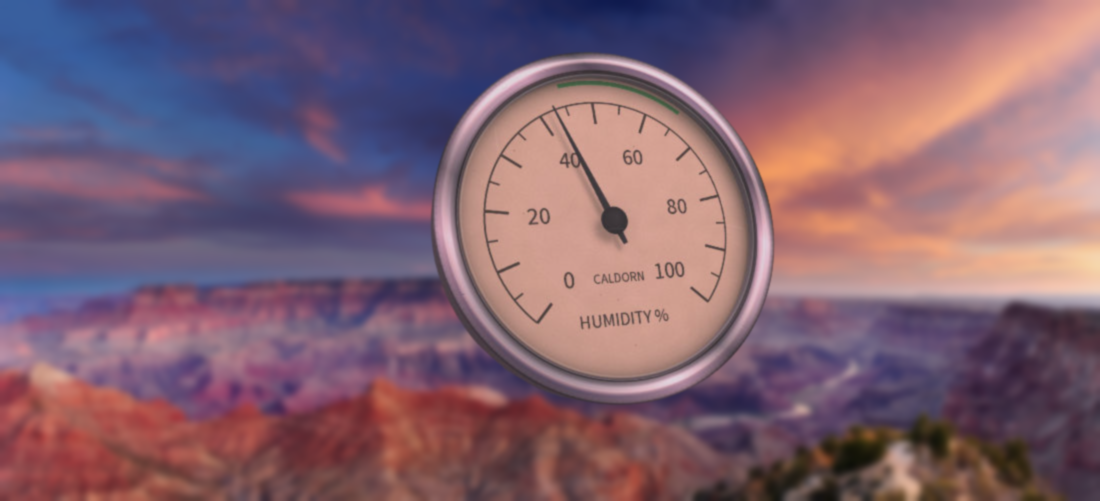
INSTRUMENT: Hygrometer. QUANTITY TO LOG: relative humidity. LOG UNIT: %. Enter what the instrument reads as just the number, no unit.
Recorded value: 42.5
